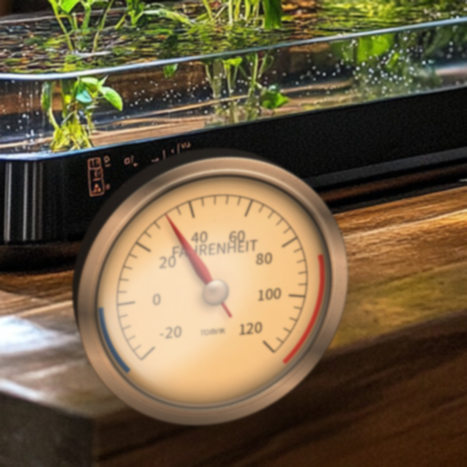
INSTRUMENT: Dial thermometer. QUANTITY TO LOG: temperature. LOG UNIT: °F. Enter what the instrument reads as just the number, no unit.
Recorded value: 32
